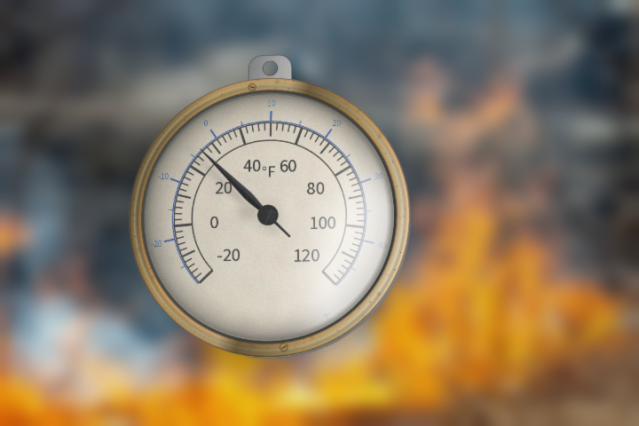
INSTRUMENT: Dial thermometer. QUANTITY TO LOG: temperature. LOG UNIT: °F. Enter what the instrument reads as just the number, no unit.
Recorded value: 26
